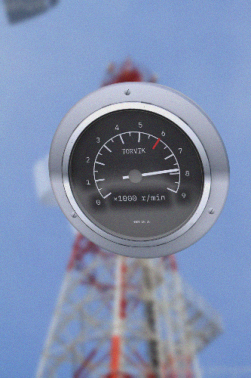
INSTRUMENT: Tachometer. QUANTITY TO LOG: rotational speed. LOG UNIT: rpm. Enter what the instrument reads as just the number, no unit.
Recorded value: 7750
